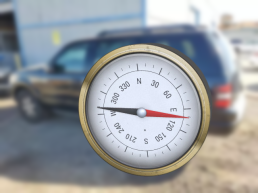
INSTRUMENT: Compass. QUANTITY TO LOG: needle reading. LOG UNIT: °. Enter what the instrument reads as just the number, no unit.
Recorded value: 100
